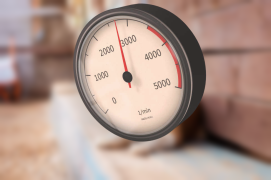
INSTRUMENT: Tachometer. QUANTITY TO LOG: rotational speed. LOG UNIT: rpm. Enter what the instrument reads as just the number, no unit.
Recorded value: 2750
